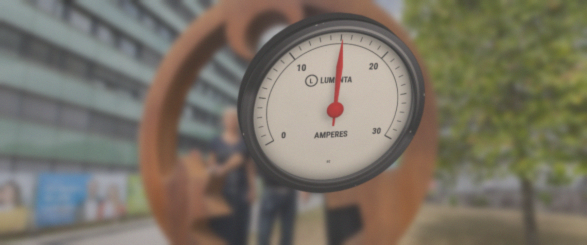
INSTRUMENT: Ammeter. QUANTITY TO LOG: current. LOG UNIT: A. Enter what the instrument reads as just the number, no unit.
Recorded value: 15
